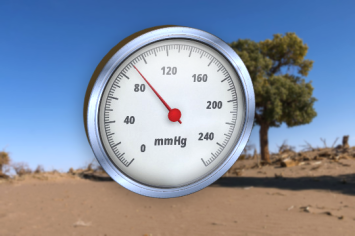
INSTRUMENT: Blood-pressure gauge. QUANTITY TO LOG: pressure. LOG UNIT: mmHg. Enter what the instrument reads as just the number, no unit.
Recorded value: 90
